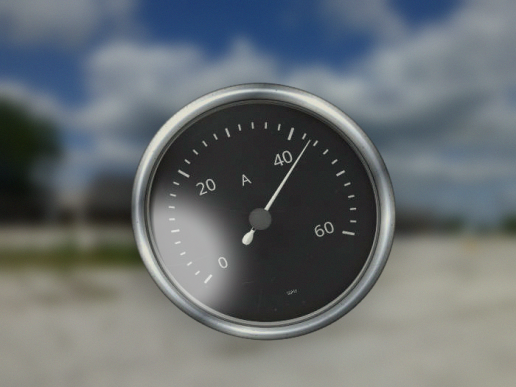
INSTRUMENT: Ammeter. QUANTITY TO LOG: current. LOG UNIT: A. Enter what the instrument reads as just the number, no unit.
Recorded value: 43
